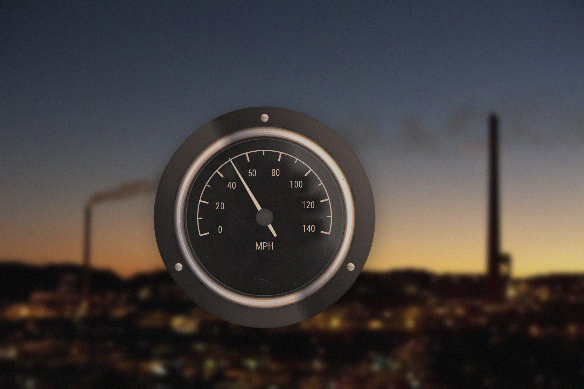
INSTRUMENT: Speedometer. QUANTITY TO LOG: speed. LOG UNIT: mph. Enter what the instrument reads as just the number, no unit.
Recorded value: 50
